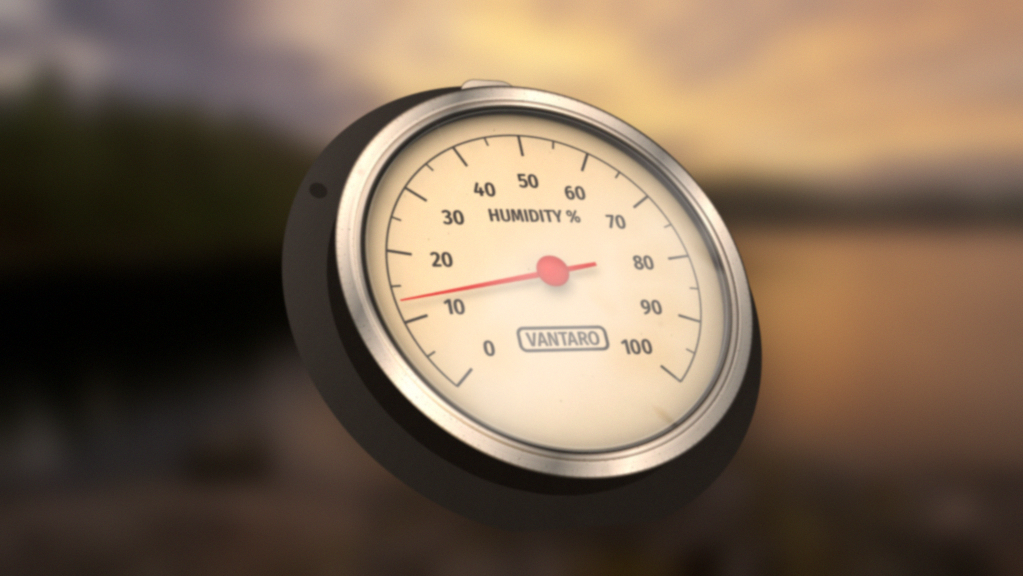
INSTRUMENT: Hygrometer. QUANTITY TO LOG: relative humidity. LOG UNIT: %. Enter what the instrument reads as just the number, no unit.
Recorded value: 12.5
